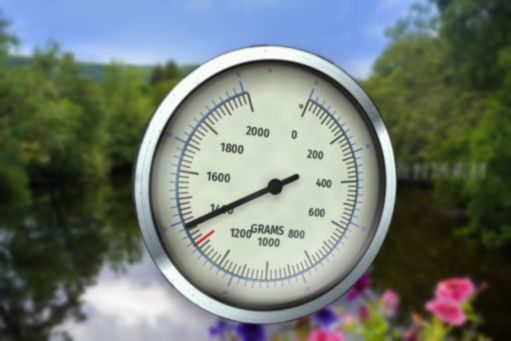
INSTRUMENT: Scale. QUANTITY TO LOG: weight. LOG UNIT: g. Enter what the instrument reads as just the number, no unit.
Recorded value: 1400
